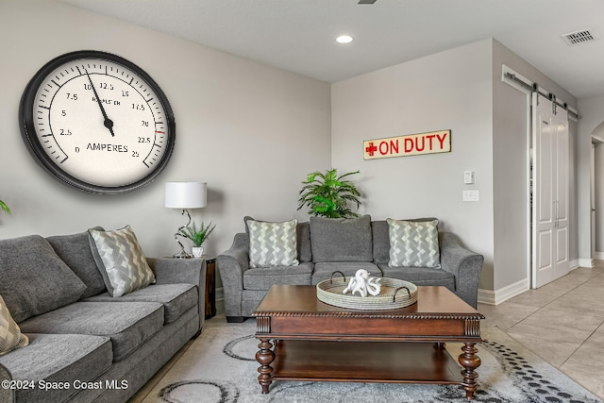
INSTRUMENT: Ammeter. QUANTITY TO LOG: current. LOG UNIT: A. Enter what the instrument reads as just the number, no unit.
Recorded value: 10.5
